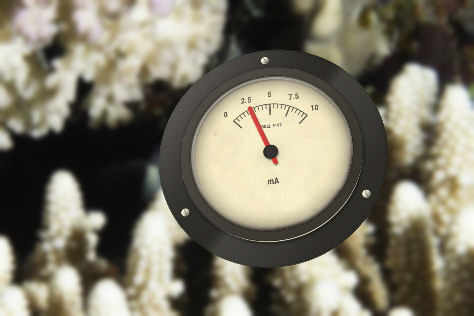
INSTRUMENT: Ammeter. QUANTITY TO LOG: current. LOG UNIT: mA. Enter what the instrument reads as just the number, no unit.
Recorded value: 2.5
